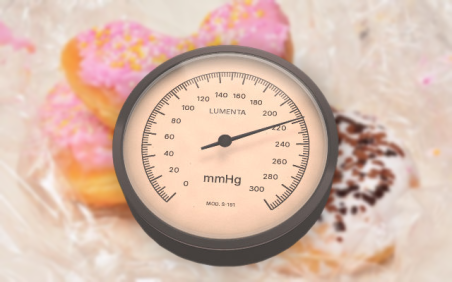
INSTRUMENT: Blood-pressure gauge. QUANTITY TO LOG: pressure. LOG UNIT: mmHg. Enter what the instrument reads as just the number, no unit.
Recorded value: 220
